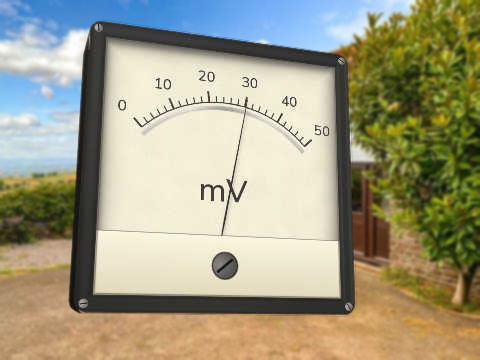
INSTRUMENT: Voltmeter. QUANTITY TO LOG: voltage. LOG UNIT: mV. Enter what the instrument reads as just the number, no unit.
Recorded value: 30
